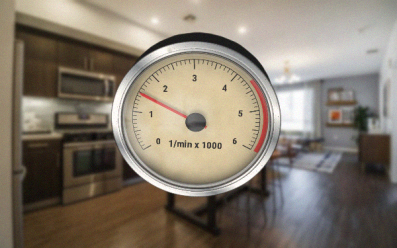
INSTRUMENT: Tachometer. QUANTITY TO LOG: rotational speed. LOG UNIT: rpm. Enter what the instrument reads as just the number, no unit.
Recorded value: 1500
